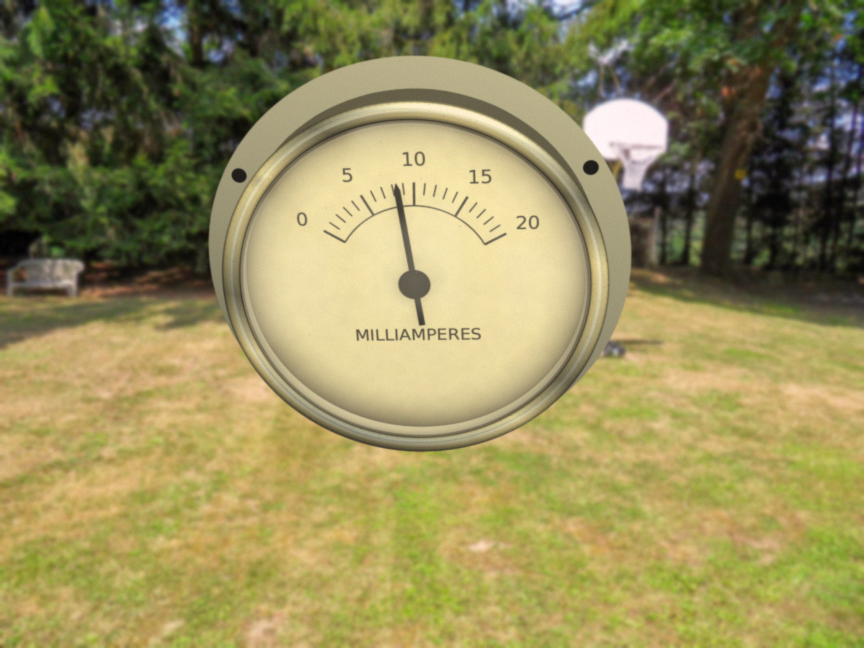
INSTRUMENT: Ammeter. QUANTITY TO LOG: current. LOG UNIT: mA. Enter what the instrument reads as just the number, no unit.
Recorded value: 8.5
